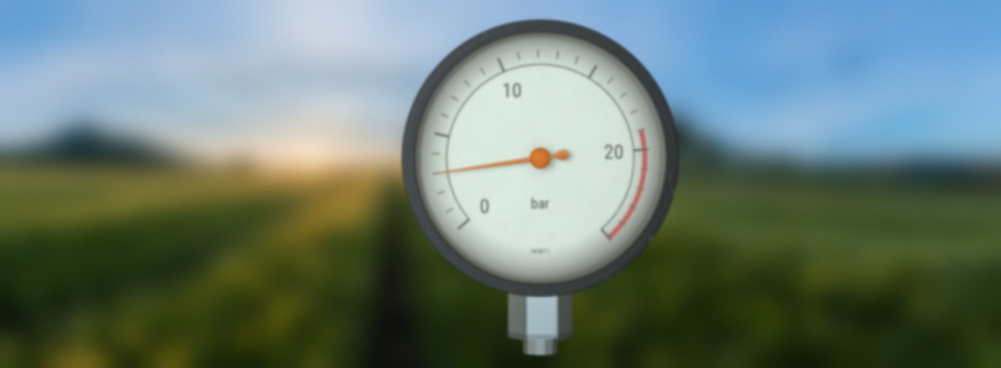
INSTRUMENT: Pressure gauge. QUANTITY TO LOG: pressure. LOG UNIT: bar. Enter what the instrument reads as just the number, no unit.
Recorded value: 3
